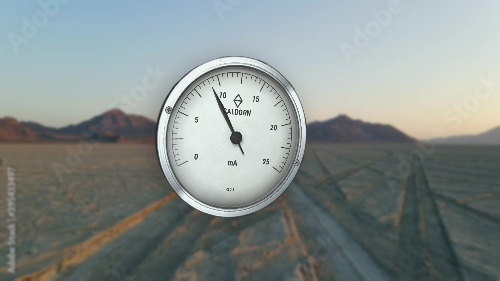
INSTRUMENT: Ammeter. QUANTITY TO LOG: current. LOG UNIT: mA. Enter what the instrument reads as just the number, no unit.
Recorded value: 9
